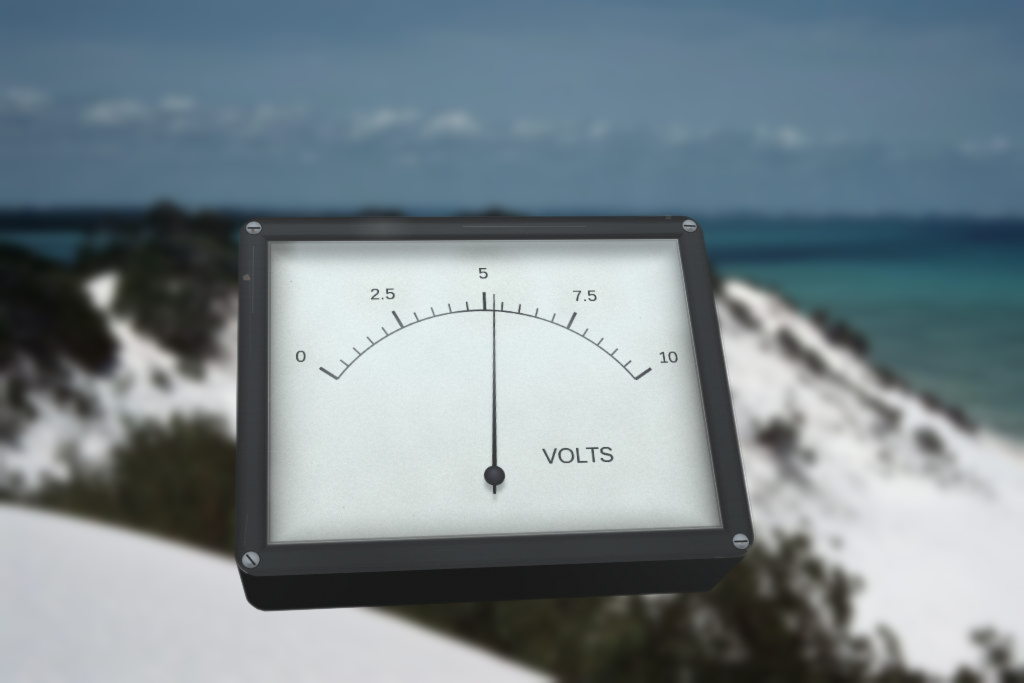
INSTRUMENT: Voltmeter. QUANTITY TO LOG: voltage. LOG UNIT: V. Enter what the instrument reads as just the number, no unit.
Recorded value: 5.25
